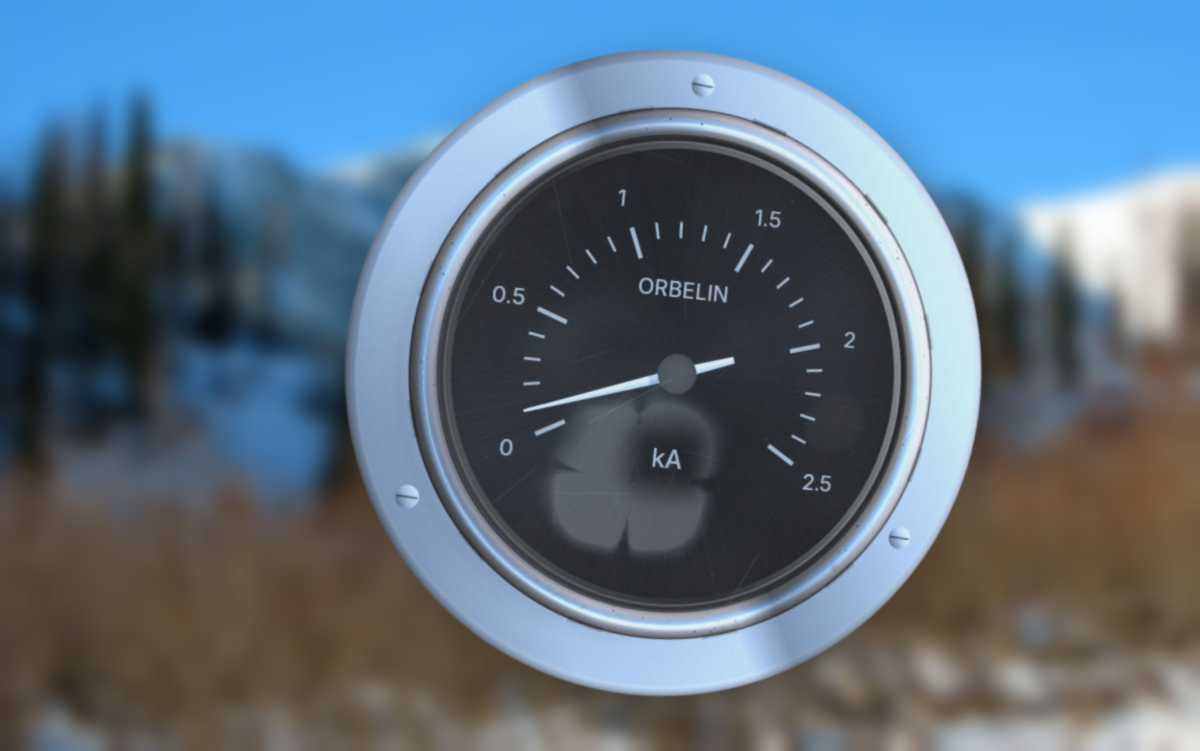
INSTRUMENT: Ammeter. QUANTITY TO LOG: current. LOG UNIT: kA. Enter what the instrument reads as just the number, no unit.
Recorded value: 0.1
